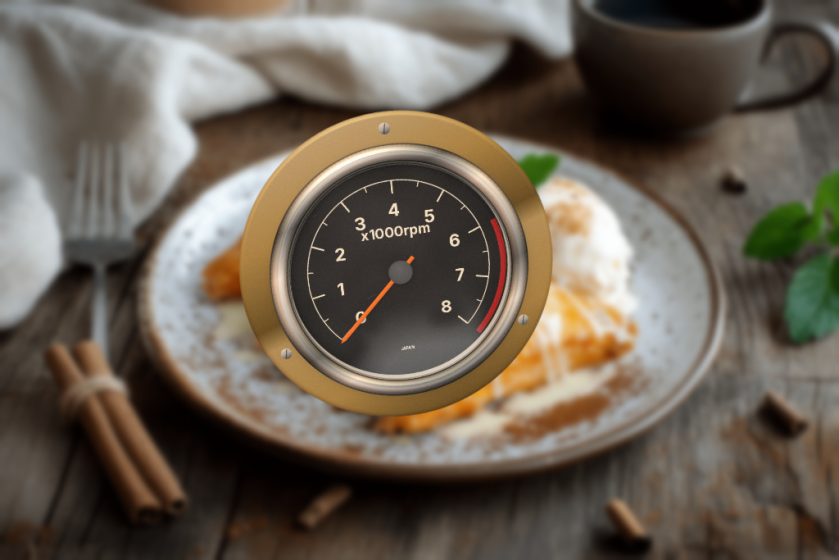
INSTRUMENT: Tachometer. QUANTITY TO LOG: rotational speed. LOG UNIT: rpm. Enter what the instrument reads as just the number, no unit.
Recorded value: 0
